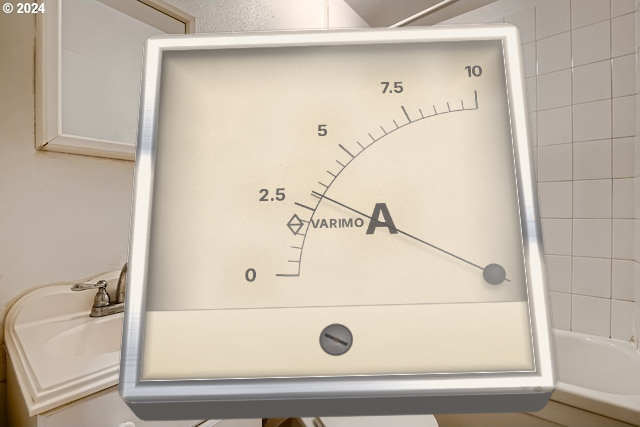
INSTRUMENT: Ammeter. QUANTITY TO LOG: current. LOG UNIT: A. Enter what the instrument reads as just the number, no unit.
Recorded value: 3
